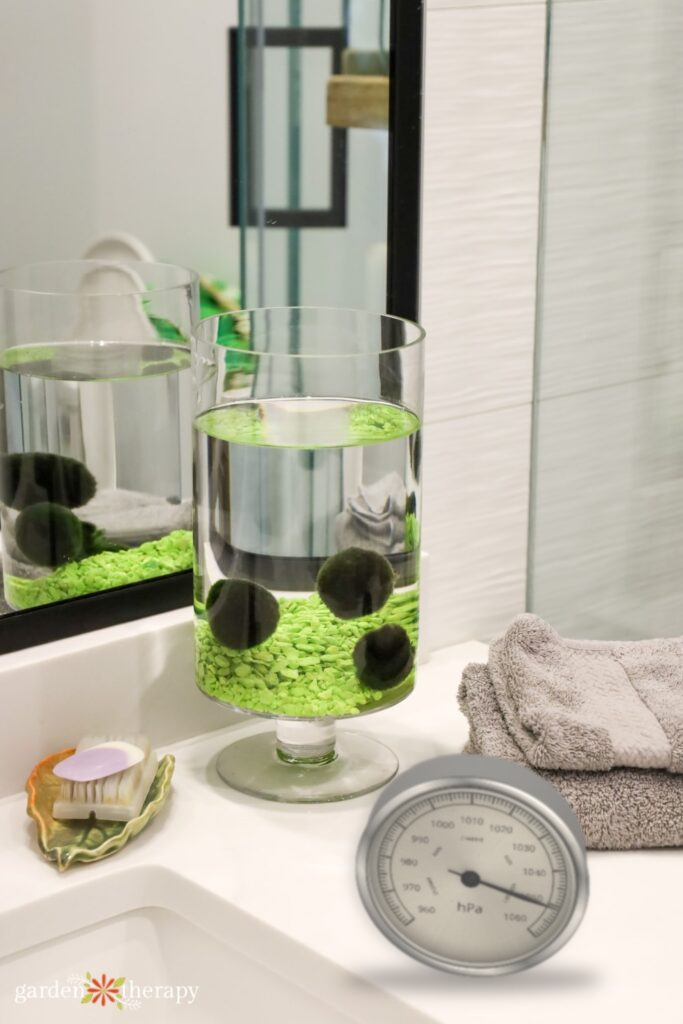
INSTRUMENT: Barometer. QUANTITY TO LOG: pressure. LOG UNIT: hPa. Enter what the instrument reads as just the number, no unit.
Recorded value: 1050
